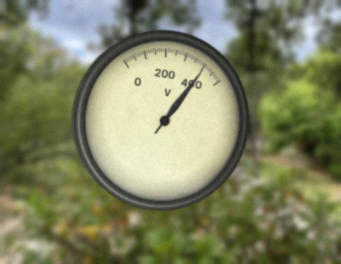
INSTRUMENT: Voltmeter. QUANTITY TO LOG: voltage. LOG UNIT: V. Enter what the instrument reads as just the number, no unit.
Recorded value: 400
